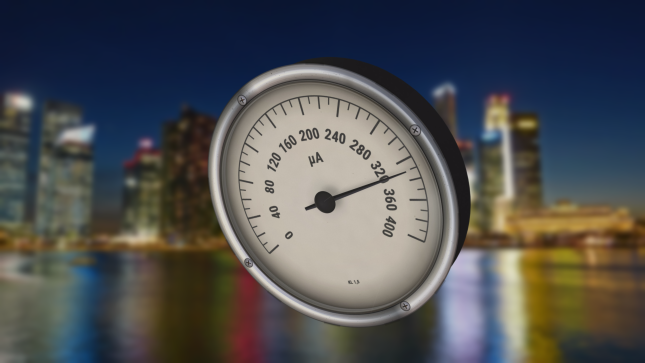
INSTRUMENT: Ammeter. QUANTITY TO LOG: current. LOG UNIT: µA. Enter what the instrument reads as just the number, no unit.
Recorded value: 330
